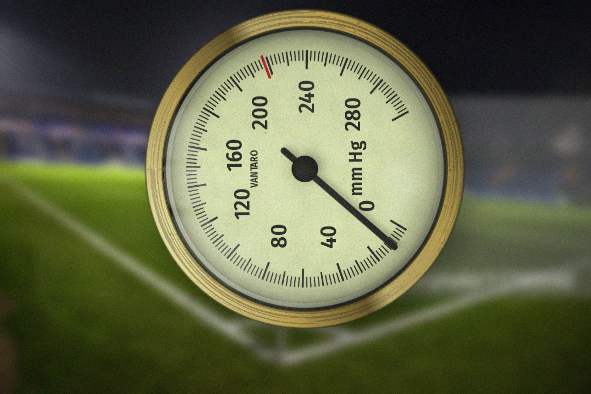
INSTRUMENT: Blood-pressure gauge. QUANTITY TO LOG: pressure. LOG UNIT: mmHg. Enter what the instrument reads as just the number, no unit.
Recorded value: 10
